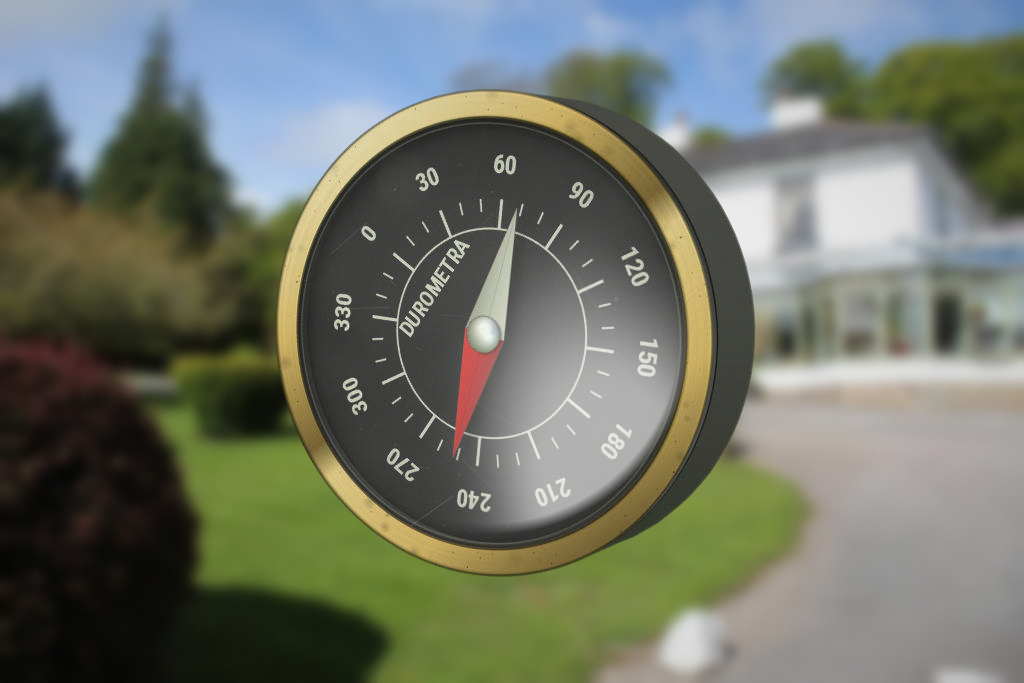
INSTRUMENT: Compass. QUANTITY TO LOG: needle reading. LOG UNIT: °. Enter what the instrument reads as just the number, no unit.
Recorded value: 250
